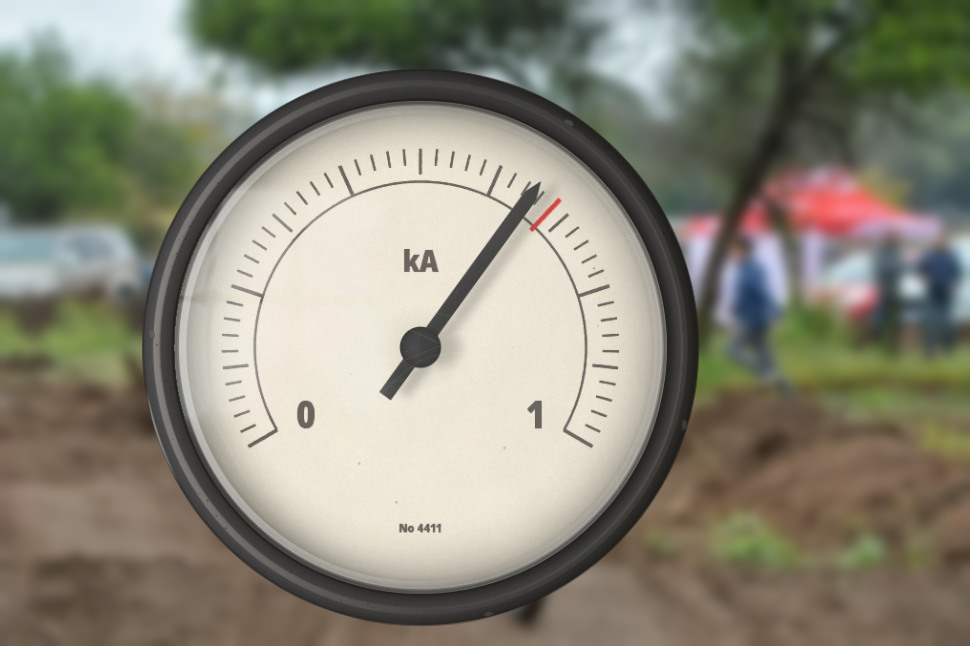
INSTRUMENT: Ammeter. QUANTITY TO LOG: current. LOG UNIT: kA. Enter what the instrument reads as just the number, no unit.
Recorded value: 0.65
